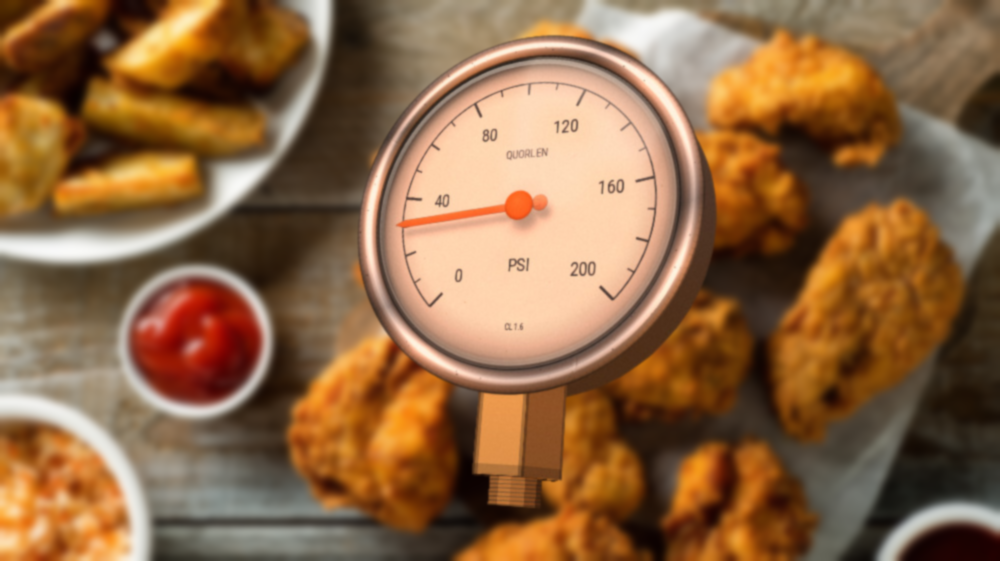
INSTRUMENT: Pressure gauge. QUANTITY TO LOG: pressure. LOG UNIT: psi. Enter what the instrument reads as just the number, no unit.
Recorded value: 30
